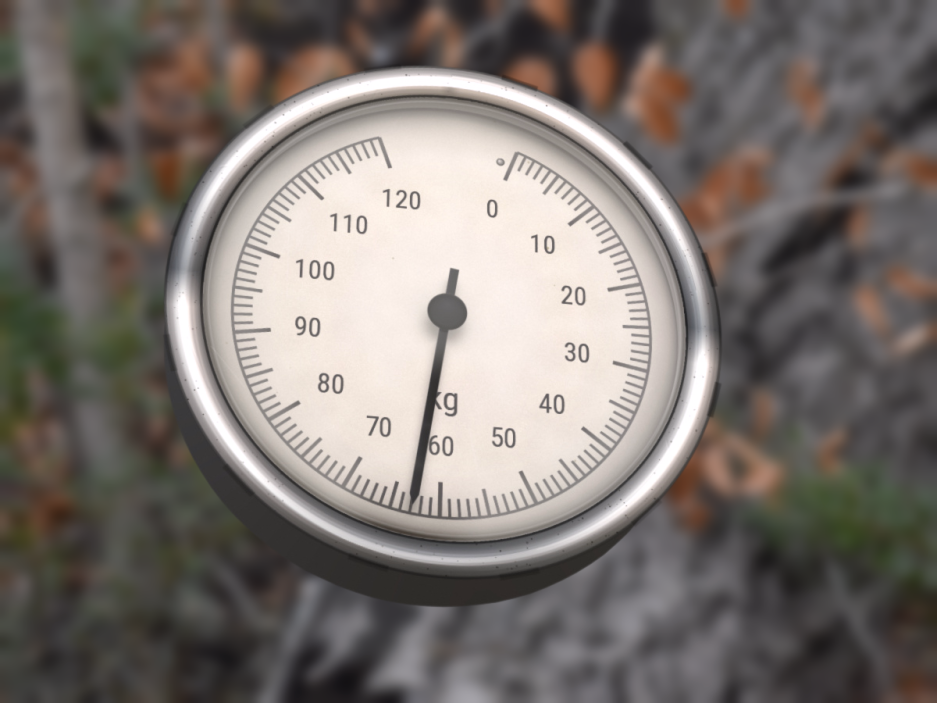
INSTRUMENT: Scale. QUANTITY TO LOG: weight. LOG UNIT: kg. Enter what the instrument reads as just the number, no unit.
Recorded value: 63
